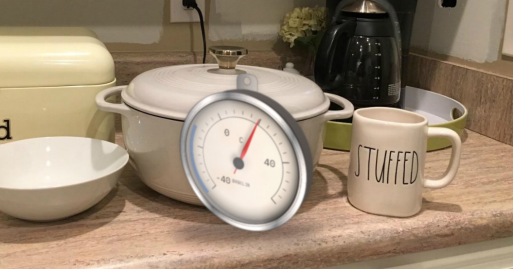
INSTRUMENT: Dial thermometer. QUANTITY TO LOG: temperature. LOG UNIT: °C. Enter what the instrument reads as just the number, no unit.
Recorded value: 20
